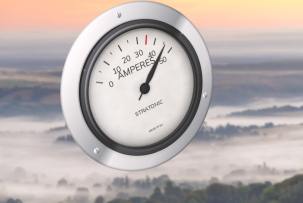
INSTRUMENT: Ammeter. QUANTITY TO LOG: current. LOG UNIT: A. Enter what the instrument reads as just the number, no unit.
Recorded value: 45
